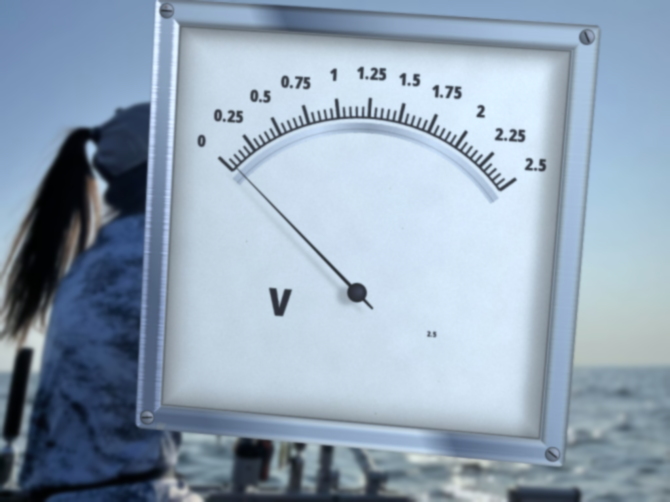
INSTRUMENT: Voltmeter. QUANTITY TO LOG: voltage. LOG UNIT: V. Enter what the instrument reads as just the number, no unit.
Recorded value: 0.05
